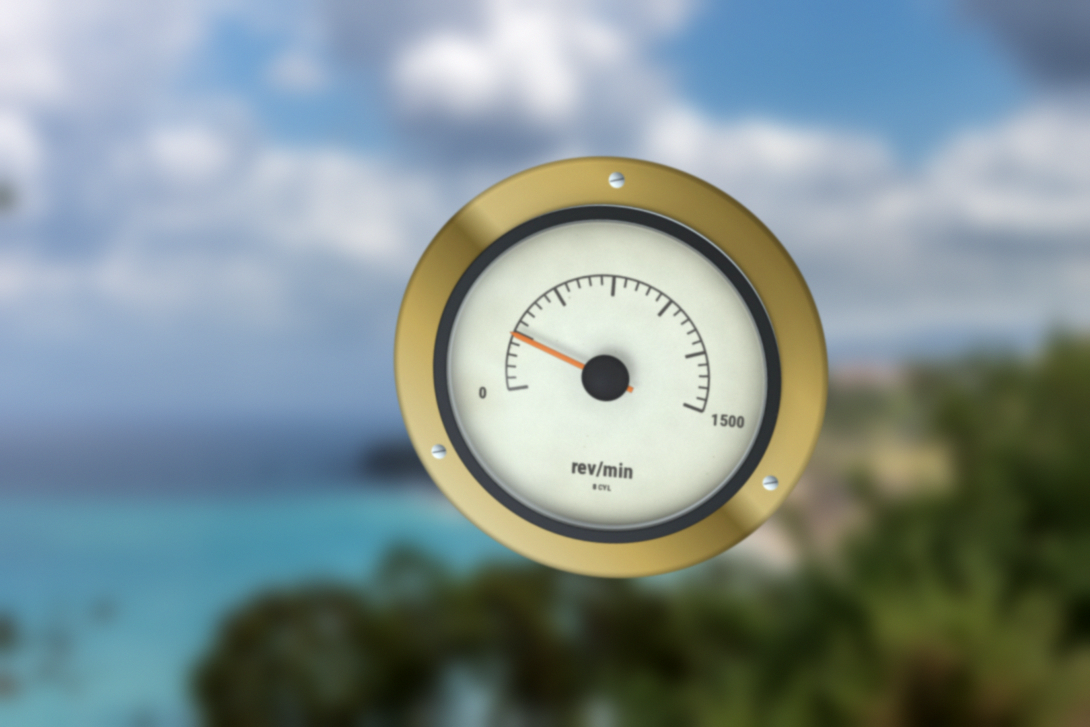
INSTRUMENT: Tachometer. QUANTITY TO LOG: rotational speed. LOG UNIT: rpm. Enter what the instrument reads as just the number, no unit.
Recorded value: 250
